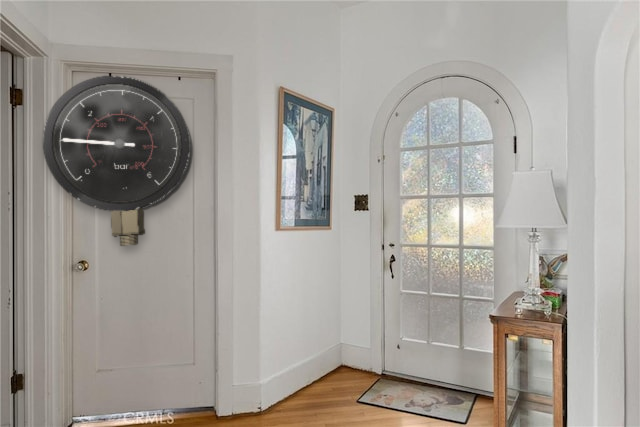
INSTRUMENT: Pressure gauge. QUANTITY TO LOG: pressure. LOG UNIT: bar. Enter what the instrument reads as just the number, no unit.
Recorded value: 1
